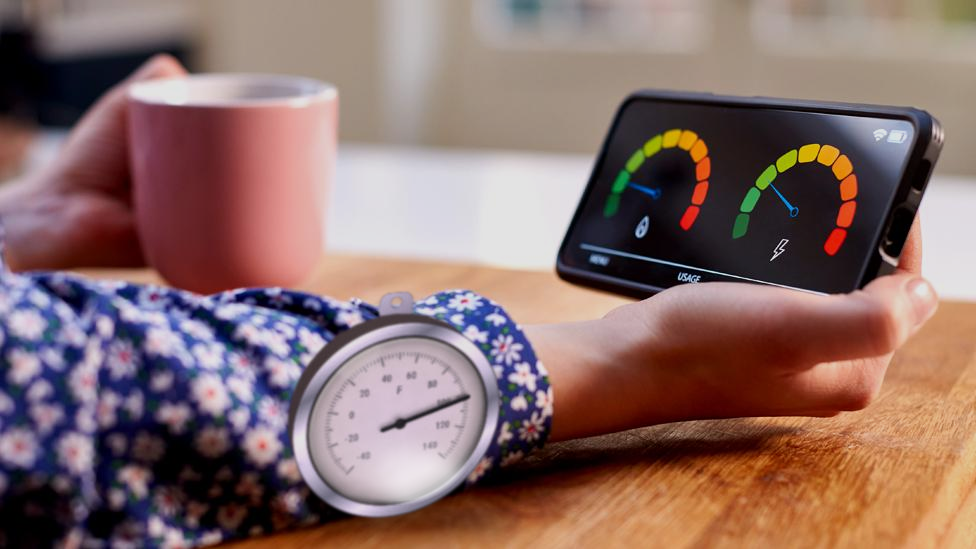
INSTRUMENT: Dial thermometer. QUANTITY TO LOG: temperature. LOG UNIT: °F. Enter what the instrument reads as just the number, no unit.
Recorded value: 100
